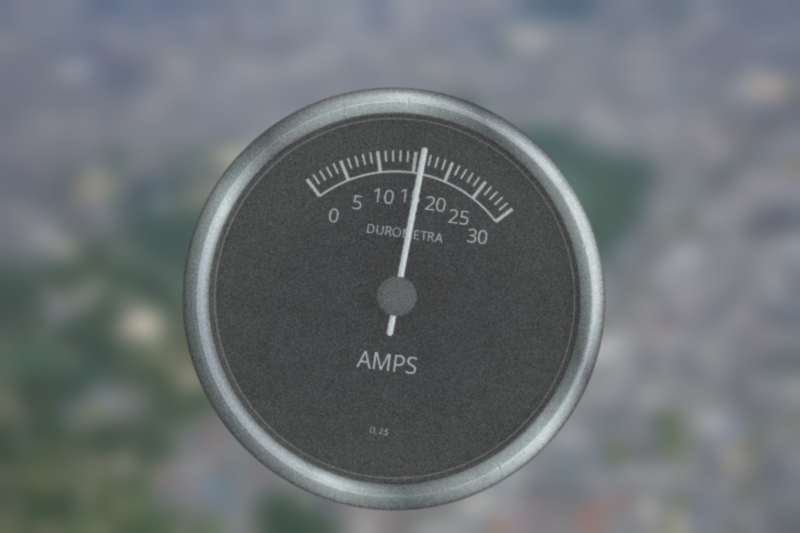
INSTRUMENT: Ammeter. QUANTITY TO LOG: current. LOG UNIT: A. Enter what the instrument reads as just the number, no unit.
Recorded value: 16
